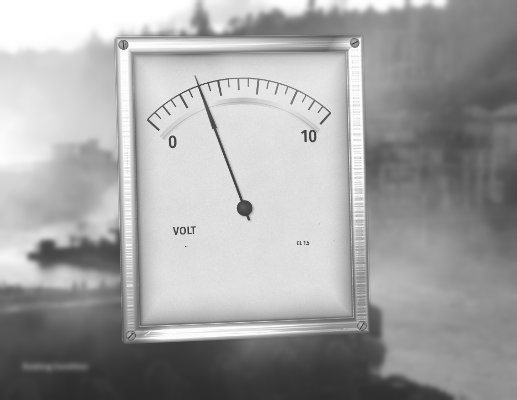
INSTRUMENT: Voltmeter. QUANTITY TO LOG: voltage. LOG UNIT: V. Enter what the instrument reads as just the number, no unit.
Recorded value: 3
